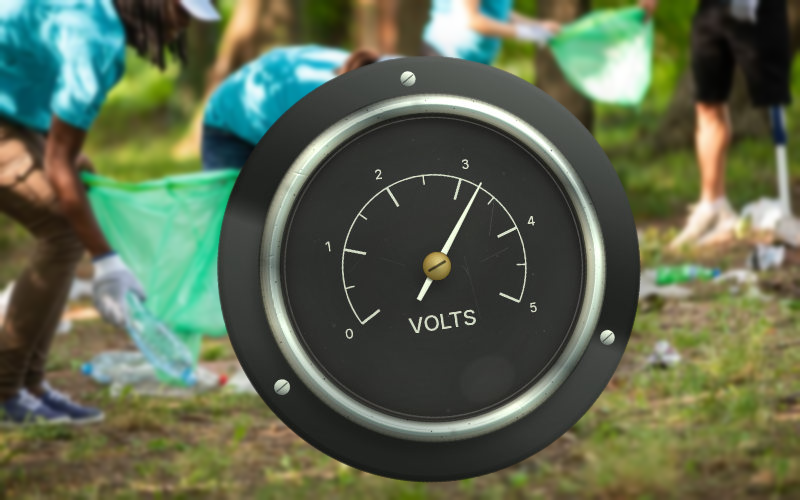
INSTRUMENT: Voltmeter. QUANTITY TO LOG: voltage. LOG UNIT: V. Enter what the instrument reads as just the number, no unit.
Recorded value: 3.25
